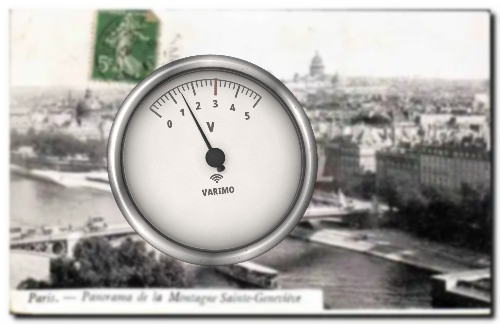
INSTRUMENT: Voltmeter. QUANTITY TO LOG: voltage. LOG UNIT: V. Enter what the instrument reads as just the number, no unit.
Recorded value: 1.4
